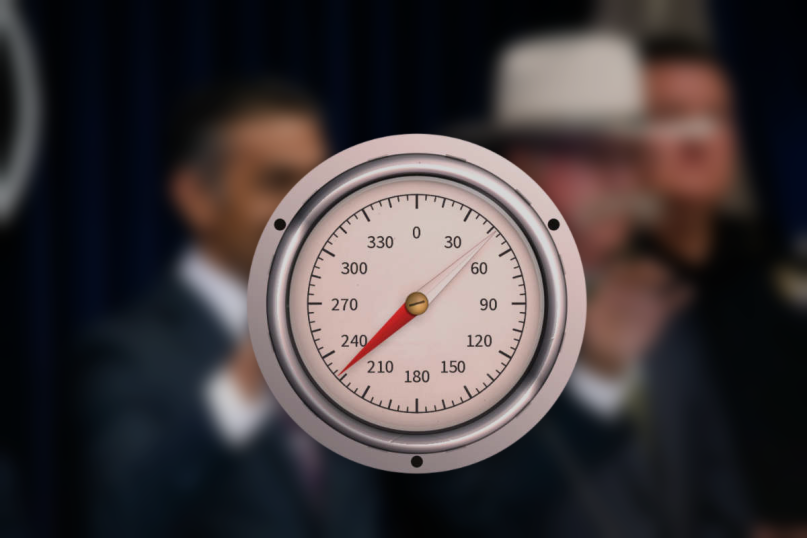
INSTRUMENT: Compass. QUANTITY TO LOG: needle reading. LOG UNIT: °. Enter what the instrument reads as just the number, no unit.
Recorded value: 227.5
